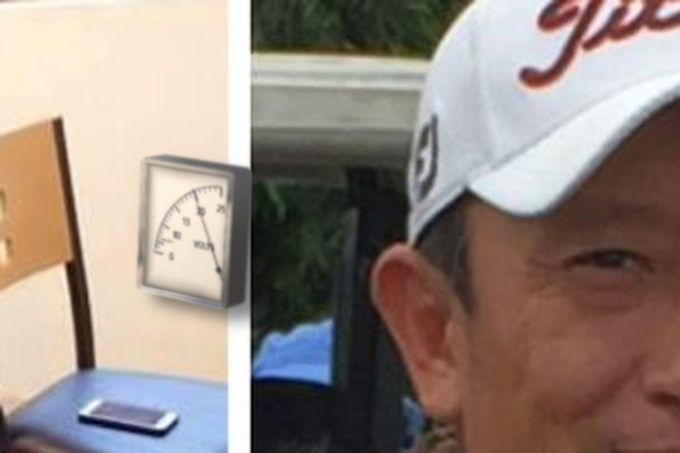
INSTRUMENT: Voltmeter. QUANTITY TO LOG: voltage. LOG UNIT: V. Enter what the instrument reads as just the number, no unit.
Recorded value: 20
